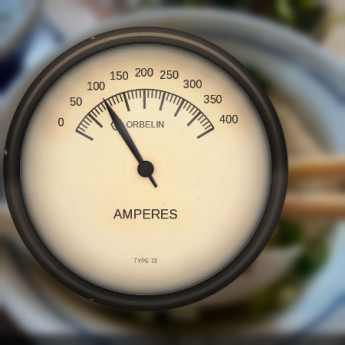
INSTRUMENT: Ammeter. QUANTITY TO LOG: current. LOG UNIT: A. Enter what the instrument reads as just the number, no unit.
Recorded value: 100
